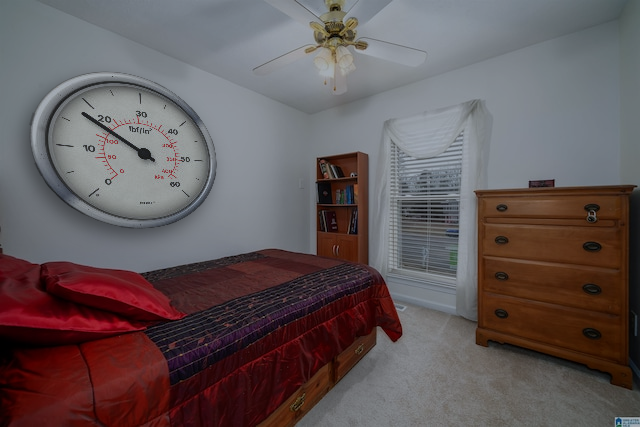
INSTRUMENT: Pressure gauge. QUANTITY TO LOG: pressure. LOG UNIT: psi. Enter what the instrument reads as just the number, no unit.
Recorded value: 17.5
